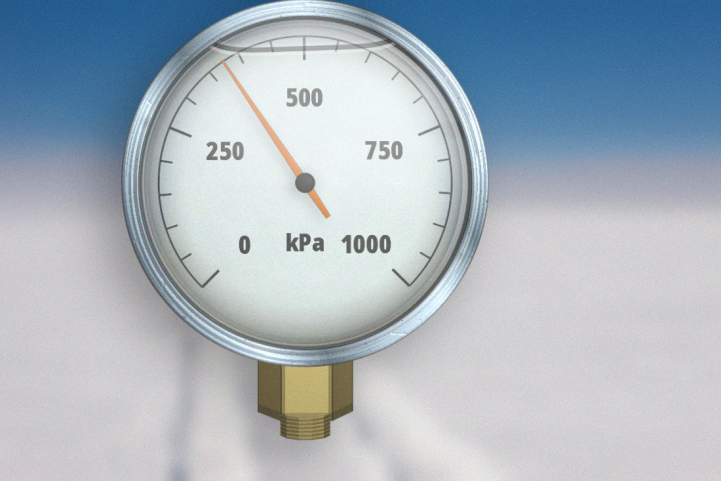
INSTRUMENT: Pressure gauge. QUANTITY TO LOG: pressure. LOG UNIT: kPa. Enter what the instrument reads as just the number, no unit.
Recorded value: 375
